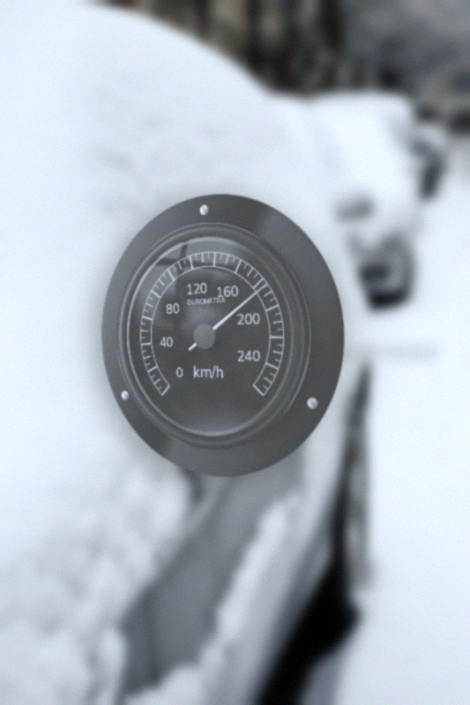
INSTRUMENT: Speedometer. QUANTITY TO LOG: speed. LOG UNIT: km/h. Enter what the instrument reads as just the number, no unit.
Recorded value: 185
